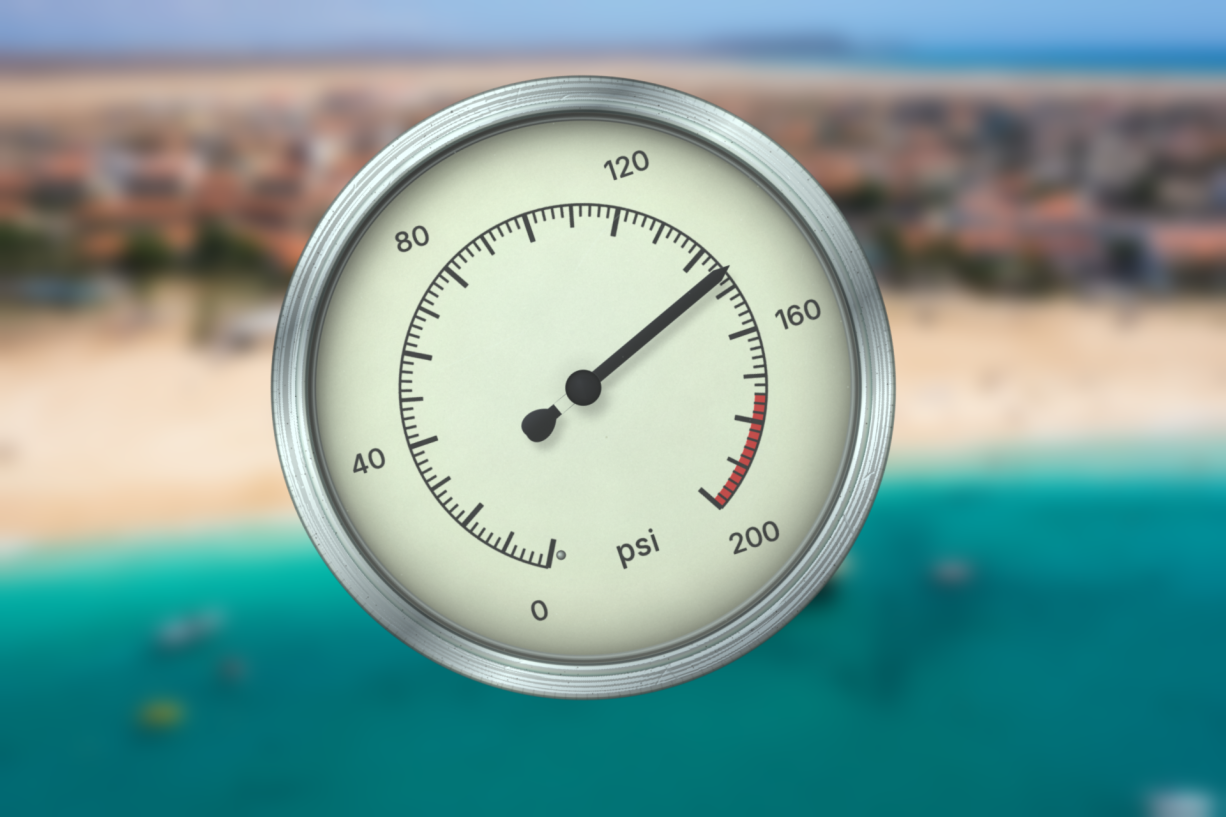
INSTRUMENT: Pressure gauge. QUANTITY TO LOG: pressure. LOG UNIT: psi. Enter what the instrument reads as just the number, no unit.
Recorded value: 146
